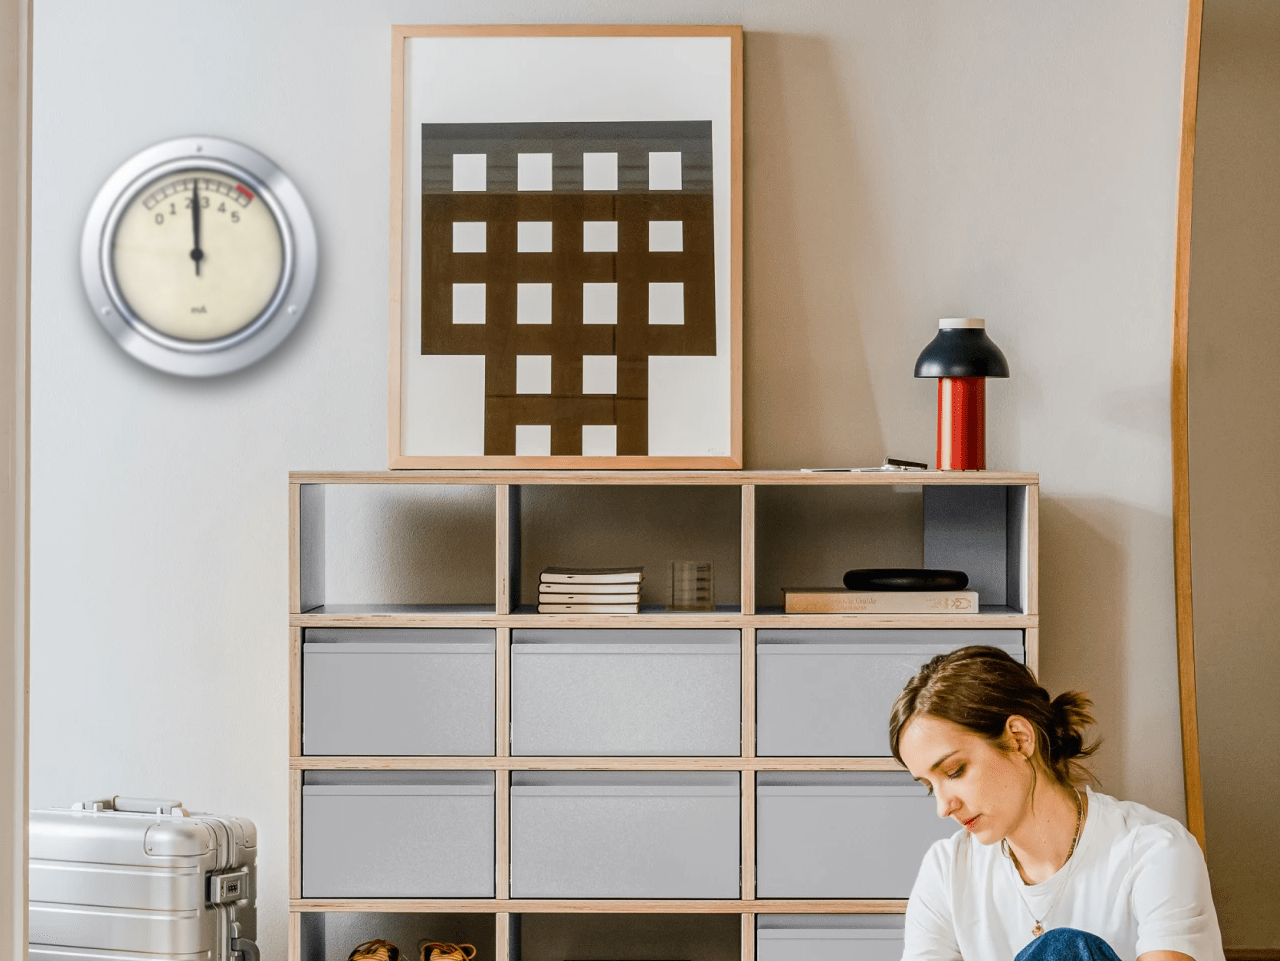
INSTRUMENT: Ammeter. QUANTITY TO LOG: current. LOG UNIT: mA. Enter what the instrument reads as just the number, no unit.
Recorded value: 2.5
